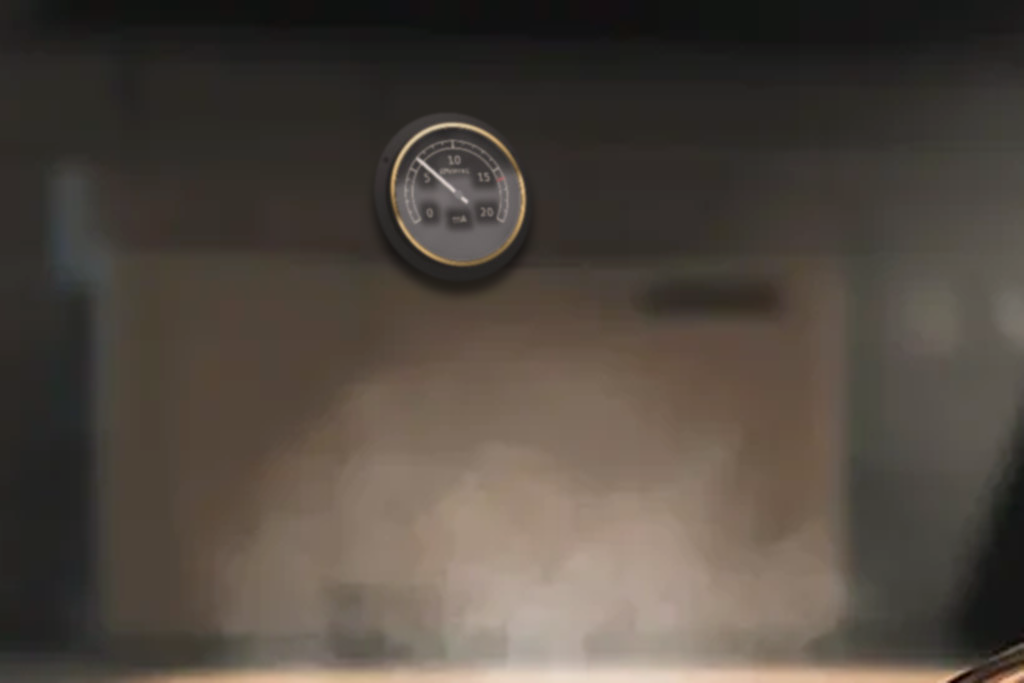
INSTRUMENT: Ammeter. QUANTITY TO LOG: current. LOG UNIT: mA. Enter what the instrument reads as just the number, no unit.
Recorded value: 6
